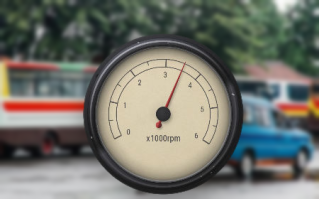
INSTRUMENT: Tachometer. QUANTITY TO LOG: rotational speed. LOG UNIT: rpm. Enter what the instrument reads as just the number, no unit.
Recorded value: 3500
